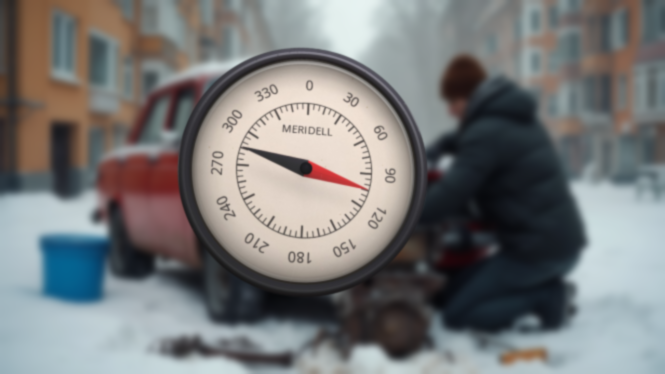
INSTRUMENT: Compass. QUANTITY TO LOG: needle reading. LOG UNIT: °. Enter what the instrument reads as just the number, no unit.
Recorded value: 105
